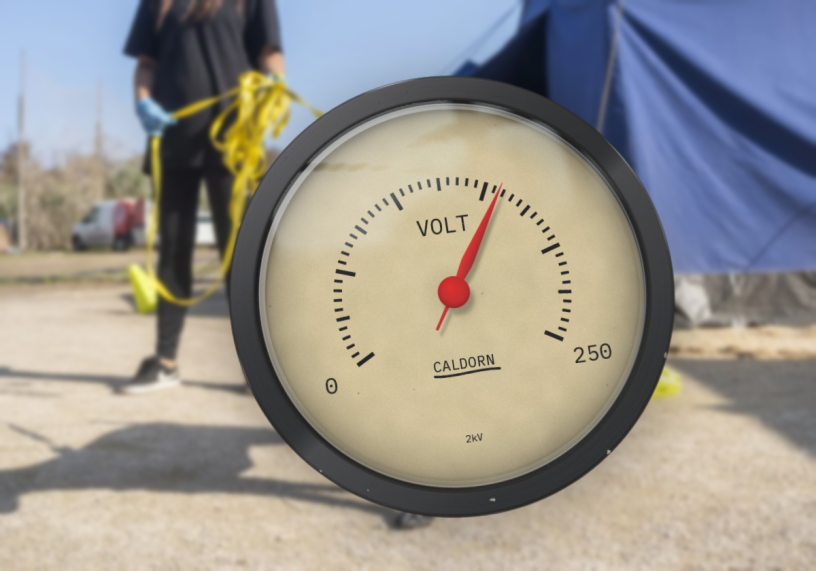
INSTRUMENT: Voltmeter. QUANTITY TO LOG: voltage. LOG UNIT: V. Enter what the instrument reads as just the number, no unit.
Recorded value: 157.5
